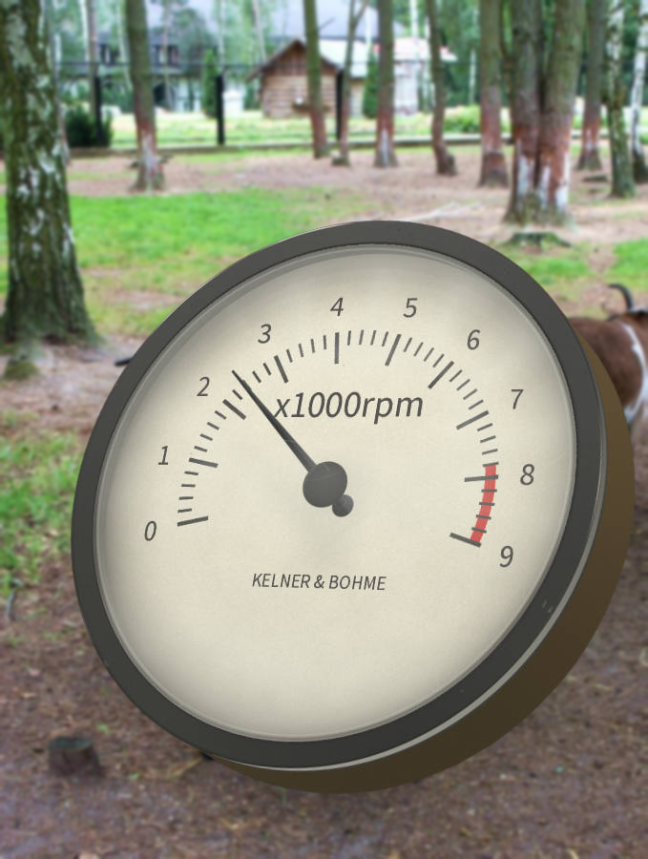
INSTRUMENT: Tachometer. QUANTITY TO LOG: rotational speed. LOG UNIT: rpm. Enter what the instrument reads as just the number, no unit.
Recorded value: 2400
